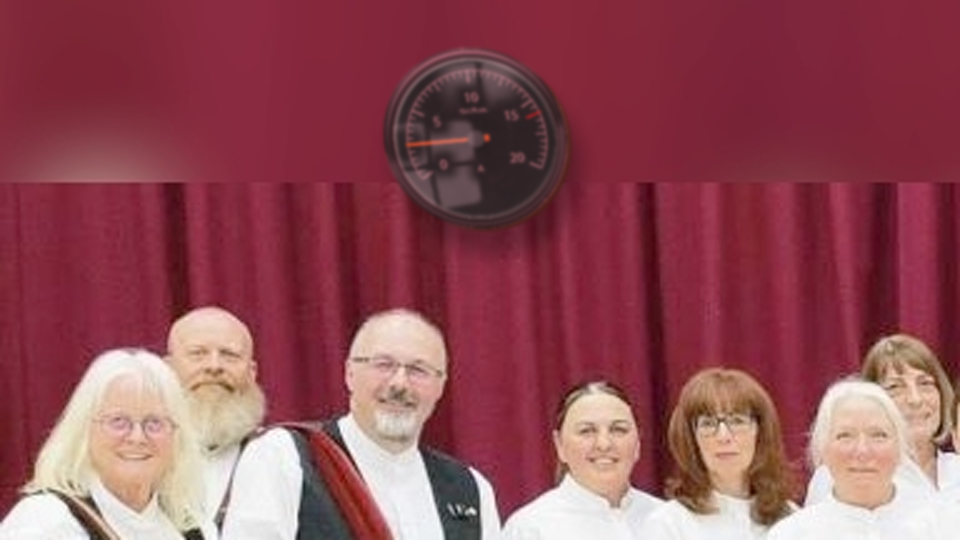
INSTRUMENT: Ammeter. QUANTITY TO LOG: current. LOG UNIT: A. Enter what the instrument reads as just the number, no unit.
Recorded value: 2.5
